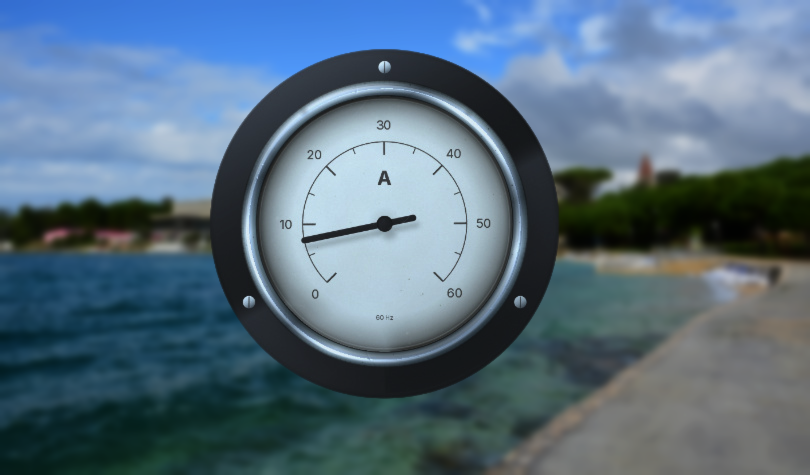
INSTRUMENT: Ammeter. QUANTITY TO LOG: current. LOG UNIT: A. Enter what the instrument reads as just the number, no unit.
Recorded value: 7.5
